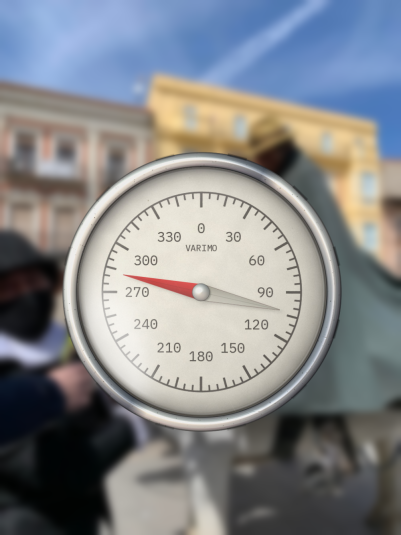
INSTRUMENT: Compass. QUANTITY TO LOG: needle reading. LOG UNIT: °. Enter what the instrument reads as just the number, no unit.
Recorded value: 282.5
